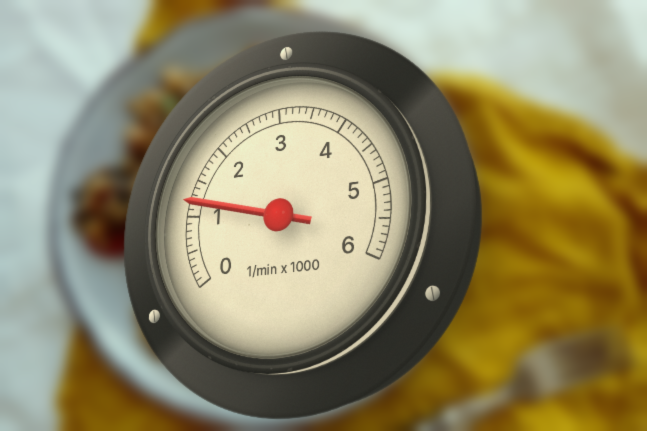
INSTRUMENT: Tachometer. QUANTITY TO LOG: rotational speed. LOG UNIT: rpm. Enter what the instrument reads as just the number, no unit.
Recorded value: 1200
